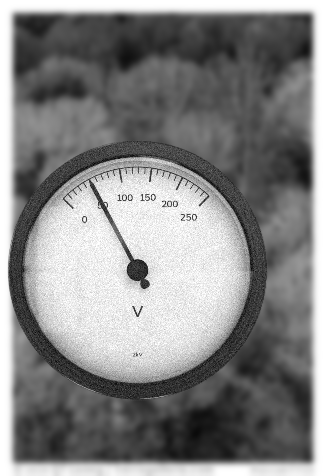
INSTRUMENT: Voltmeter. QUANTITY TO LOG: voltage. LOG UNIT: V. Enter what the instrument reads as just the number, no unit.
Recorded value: 50
